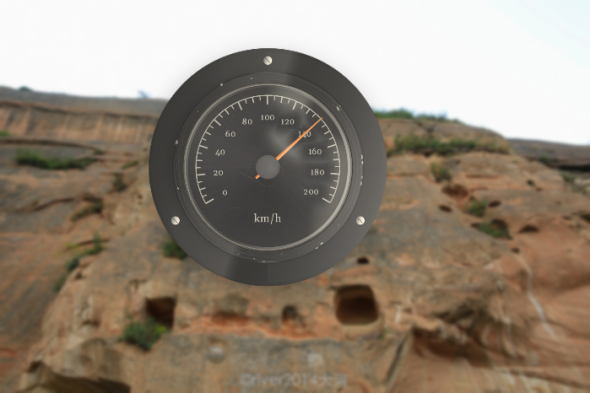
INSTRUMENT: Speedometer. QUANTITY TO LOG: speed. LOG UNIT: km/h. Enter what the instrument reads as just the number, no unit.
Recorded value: 140
